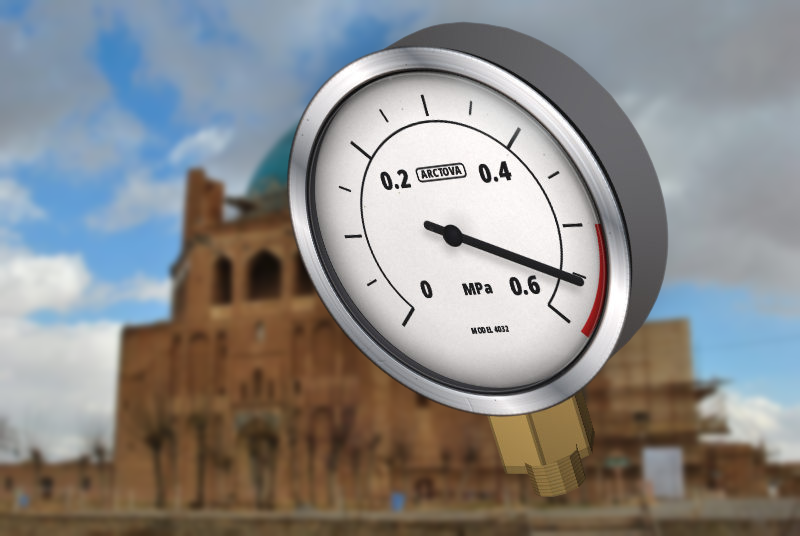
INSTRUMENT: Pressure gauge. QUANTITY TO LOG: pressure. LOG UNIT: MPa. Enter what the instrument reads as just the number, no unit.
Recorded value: 0.55
